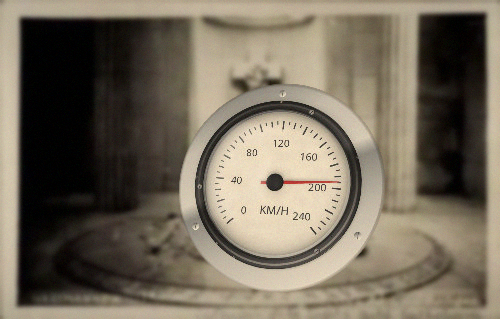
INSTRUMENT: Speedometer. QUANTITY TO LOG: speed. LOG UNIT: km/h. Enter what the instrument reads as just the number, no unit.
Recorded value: 195
